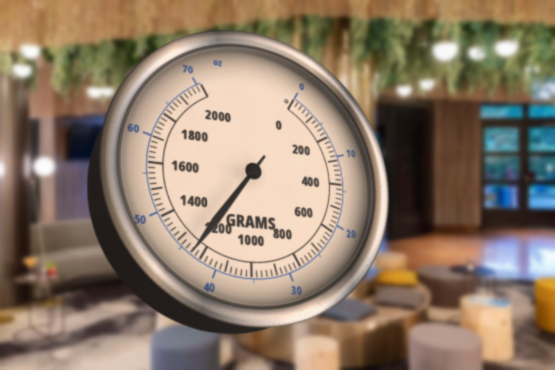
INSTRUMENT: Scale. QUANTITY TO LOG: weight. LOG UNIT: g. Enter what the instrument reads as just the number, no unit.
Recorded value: 1240
